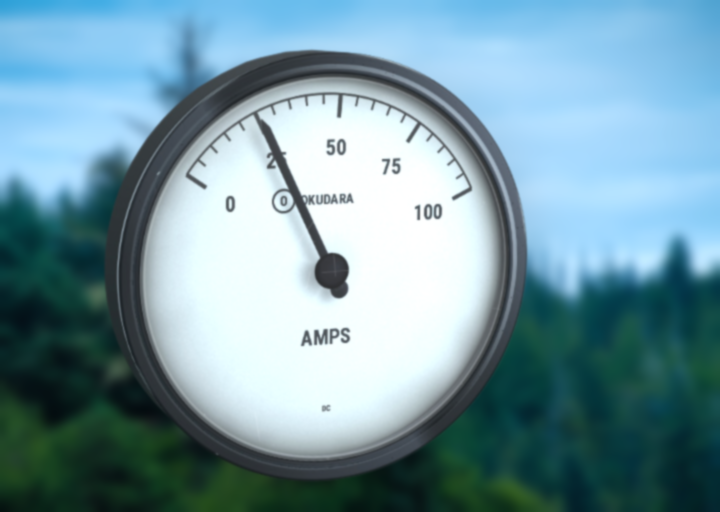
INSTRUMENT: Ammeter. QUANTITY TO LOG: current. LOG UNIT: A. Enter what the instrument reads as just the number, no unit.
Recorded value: 25
